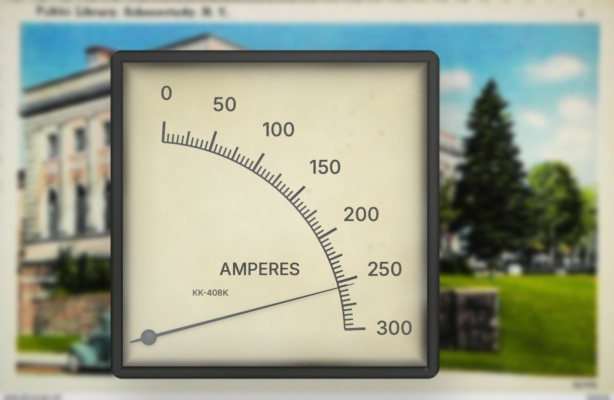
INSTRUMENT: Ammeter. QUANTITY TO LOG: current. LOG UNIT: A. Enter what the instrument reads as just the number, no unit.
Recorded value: 255
